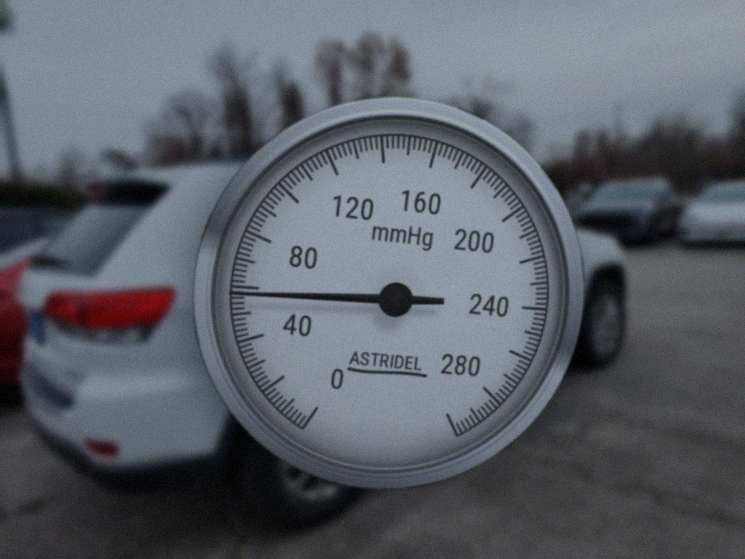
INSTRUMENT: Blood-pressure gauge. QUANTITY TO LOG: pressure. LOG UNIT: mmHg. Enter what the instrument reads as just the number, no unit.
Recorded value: 58
